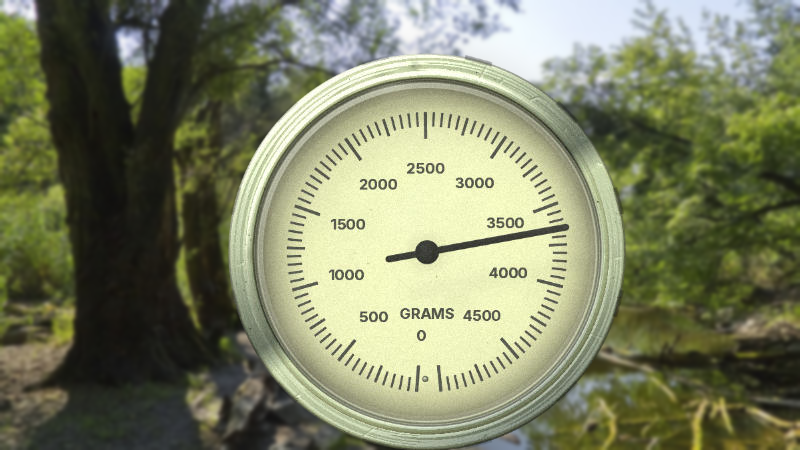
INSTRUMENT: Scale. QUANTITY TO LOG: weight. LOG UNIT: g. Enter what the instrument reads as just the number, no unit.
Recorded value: 3650
